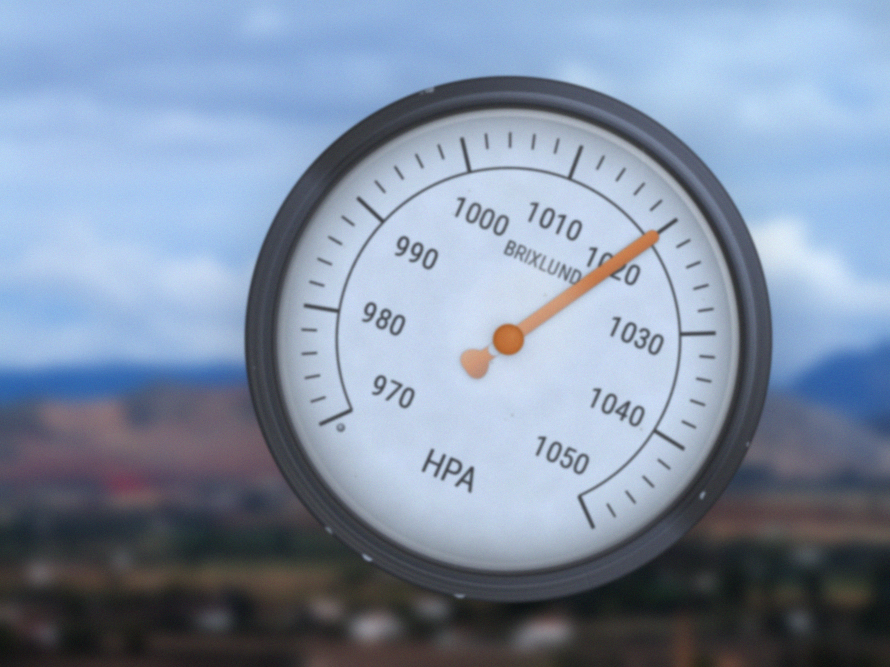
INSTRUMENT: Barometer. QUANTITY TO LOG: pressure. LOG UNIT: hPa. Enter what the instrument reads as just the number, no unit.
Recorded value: 1020
